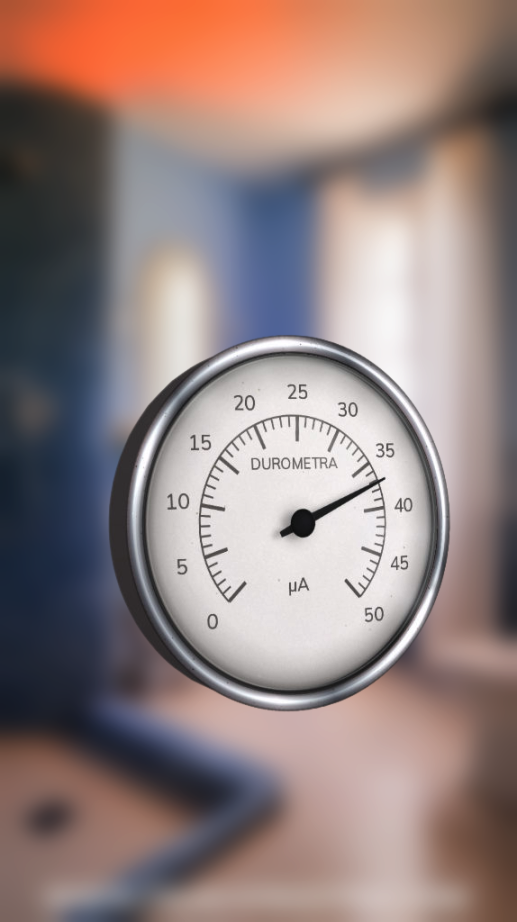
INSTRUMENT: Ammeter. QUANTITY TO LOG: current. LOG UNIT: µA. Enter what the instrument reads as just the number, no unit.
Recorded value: 37
